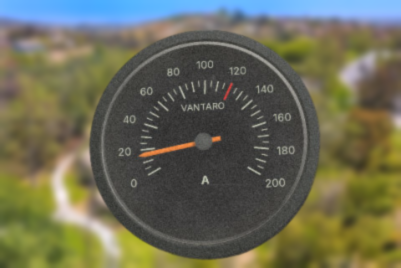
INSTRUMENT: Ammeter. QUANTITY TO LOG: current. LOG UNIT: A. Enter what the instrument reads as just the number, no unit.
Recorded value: 15
